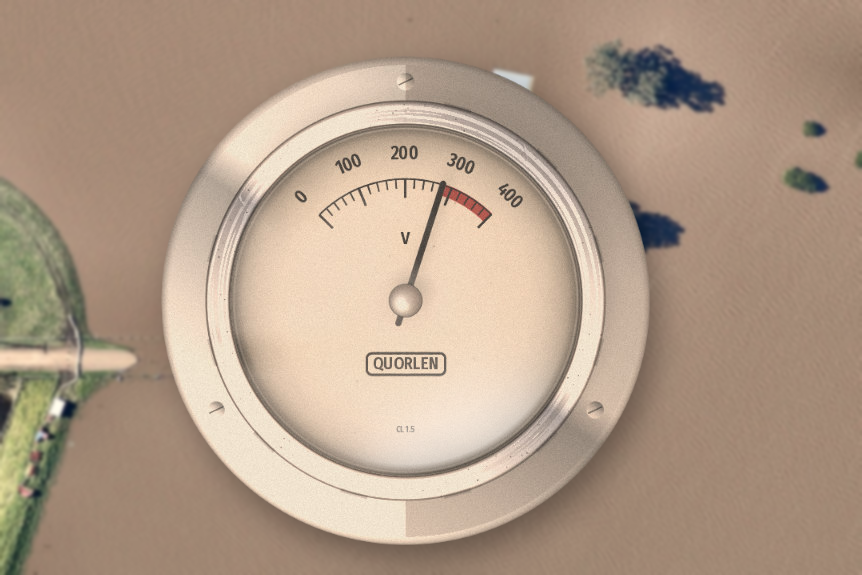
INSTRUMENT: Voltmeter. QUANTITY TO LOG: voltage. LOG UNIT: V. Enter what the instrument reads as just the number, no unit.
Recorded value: 280
